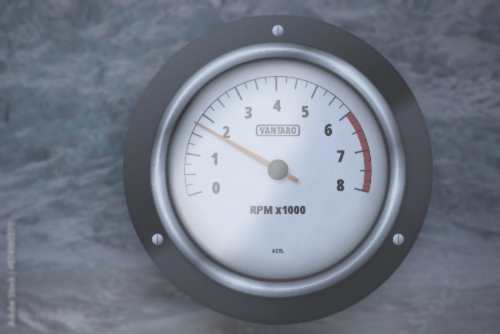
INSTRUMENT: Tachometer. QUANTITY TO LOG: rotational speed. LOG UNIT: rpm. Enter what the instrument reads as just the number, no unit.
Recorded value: 1750
